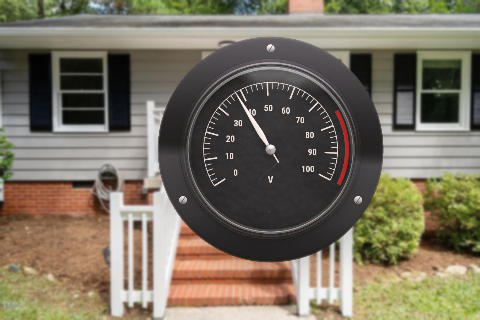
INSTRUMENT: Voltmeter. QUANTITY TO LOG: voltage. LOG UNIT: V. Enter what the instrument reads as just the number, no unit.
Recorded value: 38
